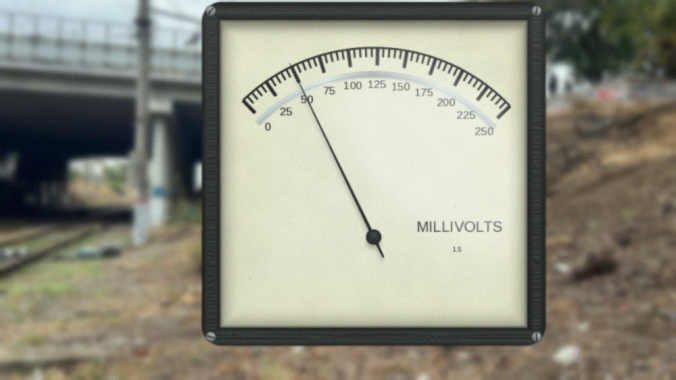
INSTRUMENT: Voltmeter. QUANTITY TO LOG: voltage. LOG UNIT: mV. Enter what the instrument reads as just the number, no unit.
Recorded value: 50
